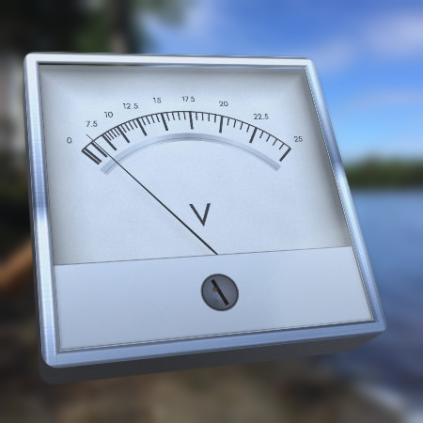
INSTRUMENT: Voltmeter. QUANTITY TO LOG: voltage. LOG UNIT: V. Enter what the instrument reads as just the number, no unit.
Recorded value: 5
